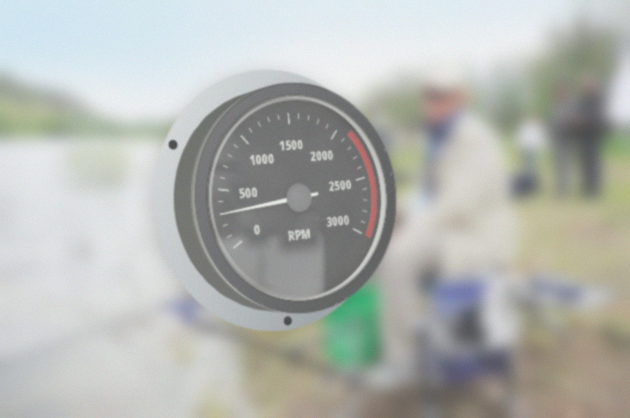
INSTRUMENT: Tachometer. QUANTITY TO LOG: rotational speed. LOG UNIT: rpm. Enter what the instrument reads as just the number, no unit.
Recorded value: 300
